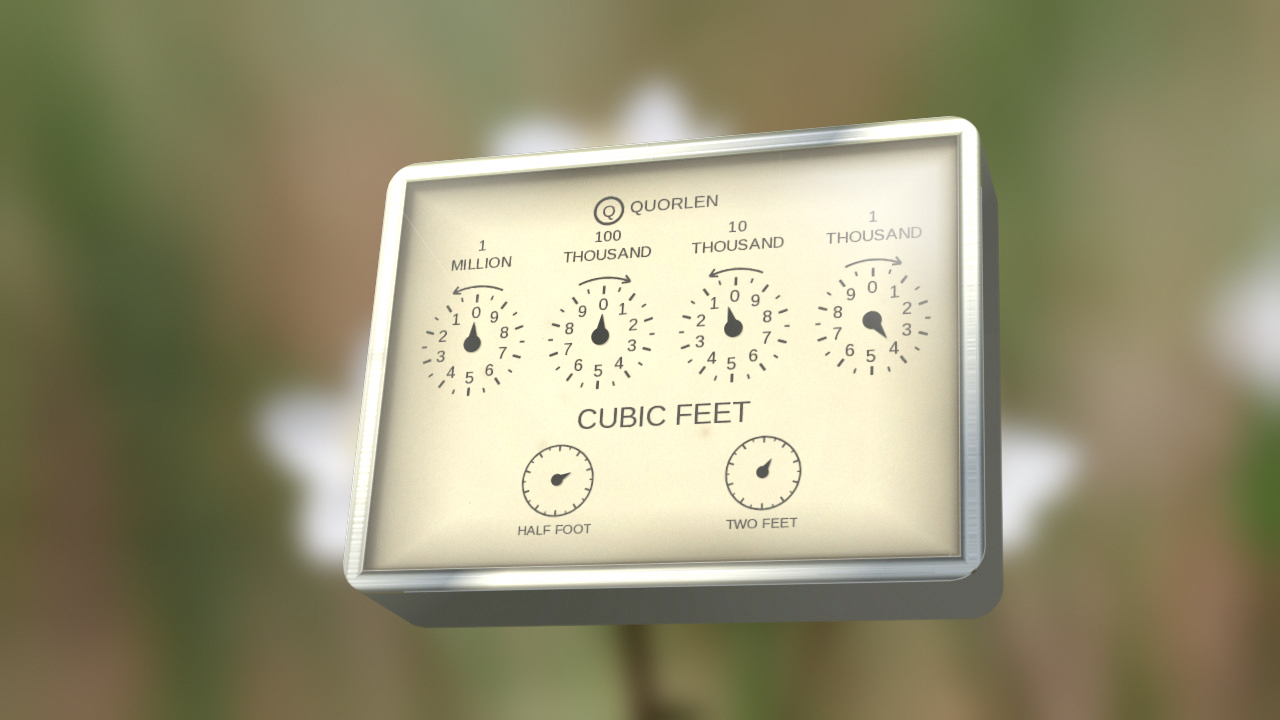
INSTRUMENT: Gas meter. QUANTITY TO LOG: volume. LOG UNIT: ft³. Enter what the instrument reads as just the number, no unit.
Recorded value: 400
